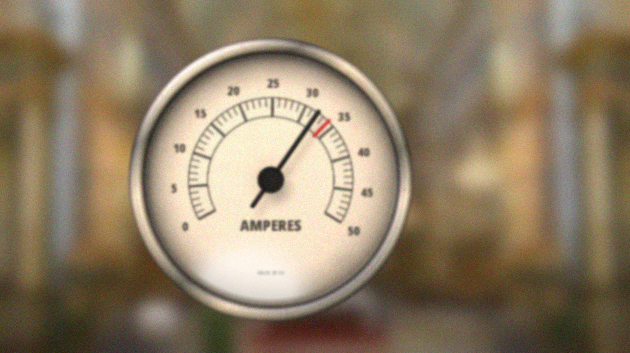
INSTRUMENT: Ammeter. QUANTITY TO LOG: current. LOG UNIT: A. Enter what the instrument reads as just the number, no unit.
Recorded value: 32
